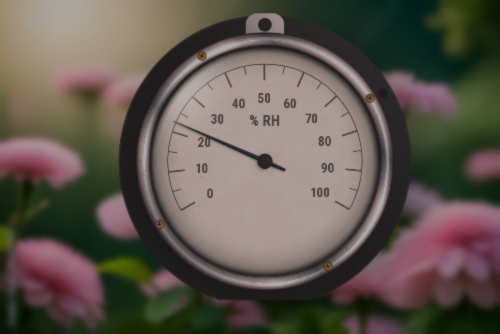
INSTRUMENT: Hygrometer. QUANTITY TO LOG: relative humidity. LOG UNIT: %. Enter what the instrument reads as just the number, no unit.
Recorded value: 22.5
